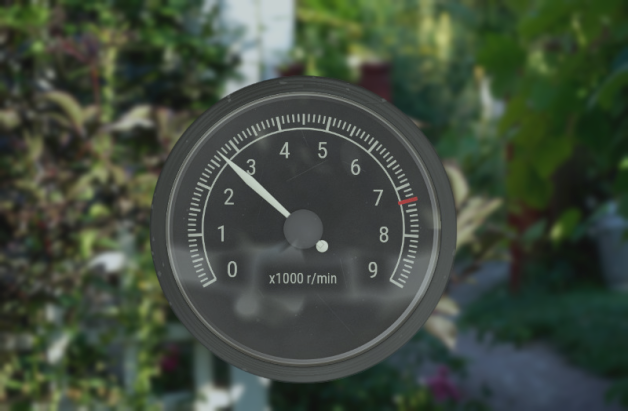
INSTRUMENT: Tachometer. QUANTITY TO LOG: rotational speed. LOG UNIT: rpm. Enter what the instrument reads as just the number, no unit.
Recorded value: 2700
